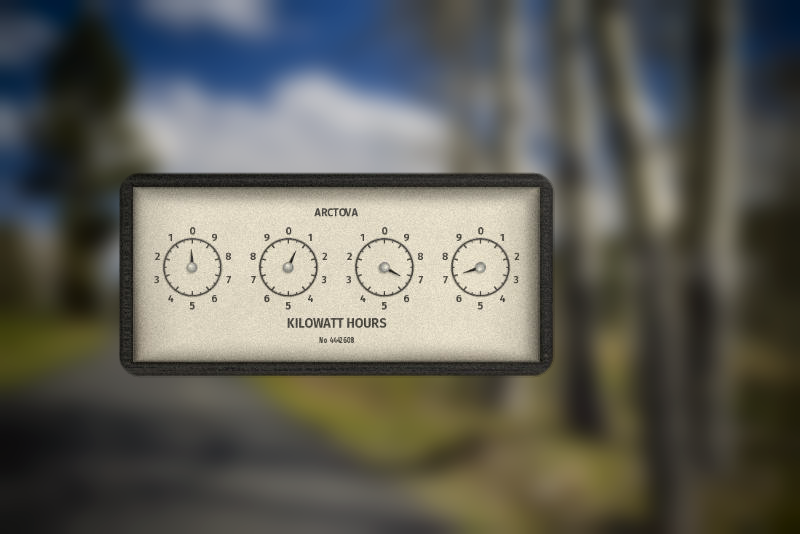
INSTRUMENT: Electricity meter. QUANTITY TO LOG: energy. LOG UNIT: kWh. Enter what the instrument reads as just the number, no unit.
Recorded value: 67
